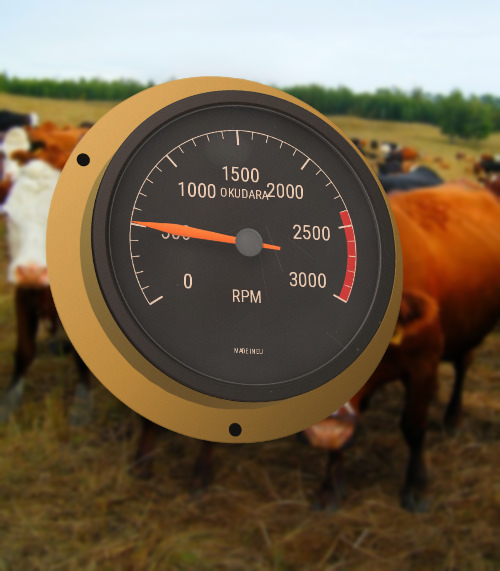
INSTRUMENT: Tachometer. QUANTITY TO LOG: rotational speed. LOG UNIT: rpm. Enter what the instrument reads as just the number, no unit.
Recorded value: 500
